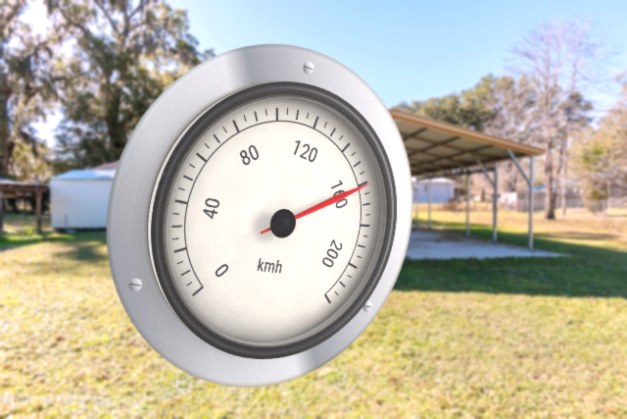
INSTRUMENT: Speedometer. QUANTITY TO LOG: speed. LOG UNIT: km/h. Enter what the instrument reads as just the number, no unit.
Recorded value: 160
